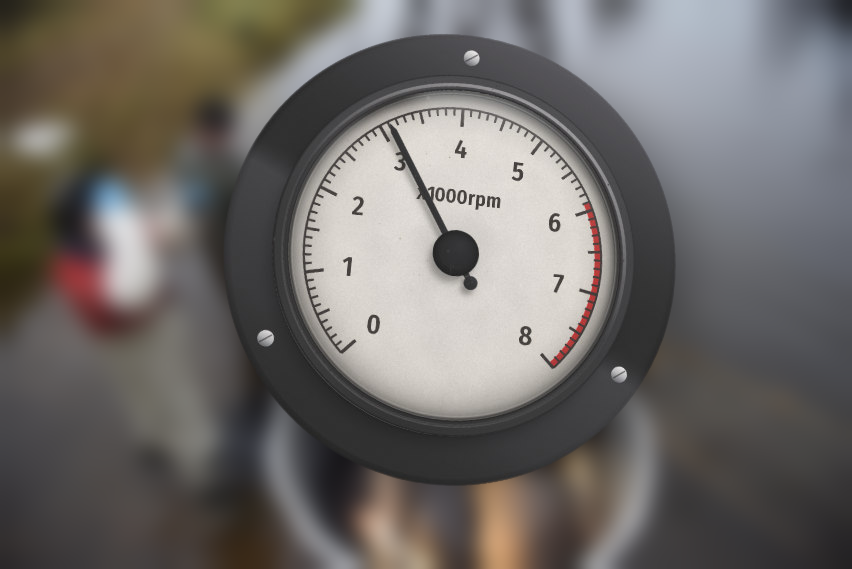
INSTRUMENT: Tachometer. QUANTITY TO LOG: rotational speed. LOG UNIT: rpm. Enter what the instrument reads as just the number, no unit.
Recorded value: 3100
